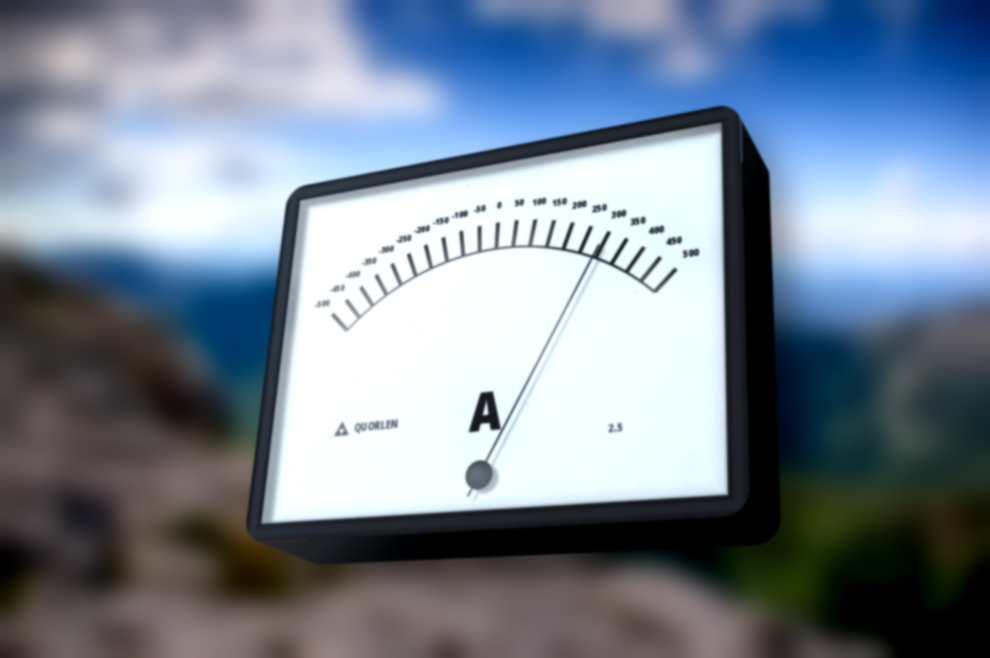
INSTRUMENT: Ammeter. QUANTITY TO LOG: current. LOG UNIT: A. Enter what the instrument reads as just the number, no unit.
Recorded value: 300
